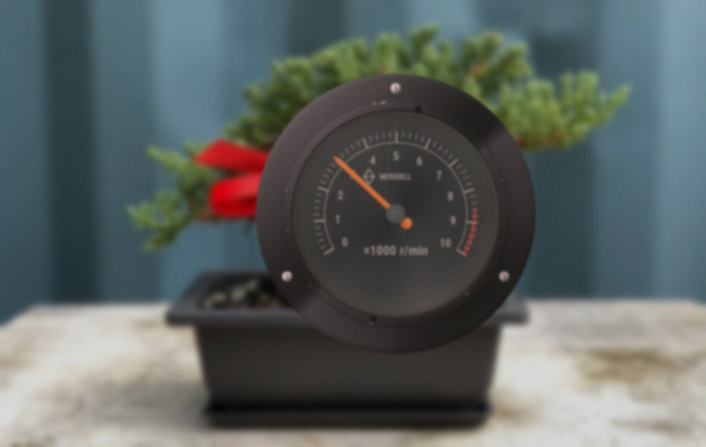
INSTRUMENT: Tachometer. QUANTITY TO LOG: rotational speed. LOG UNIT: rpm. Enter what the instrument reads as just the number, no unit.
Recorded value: 3000
